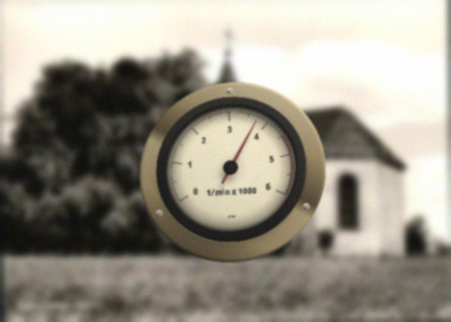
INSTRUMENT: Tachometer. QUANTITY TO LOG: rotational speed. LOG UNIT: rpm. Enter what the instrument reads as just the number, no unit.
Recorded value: 3750
